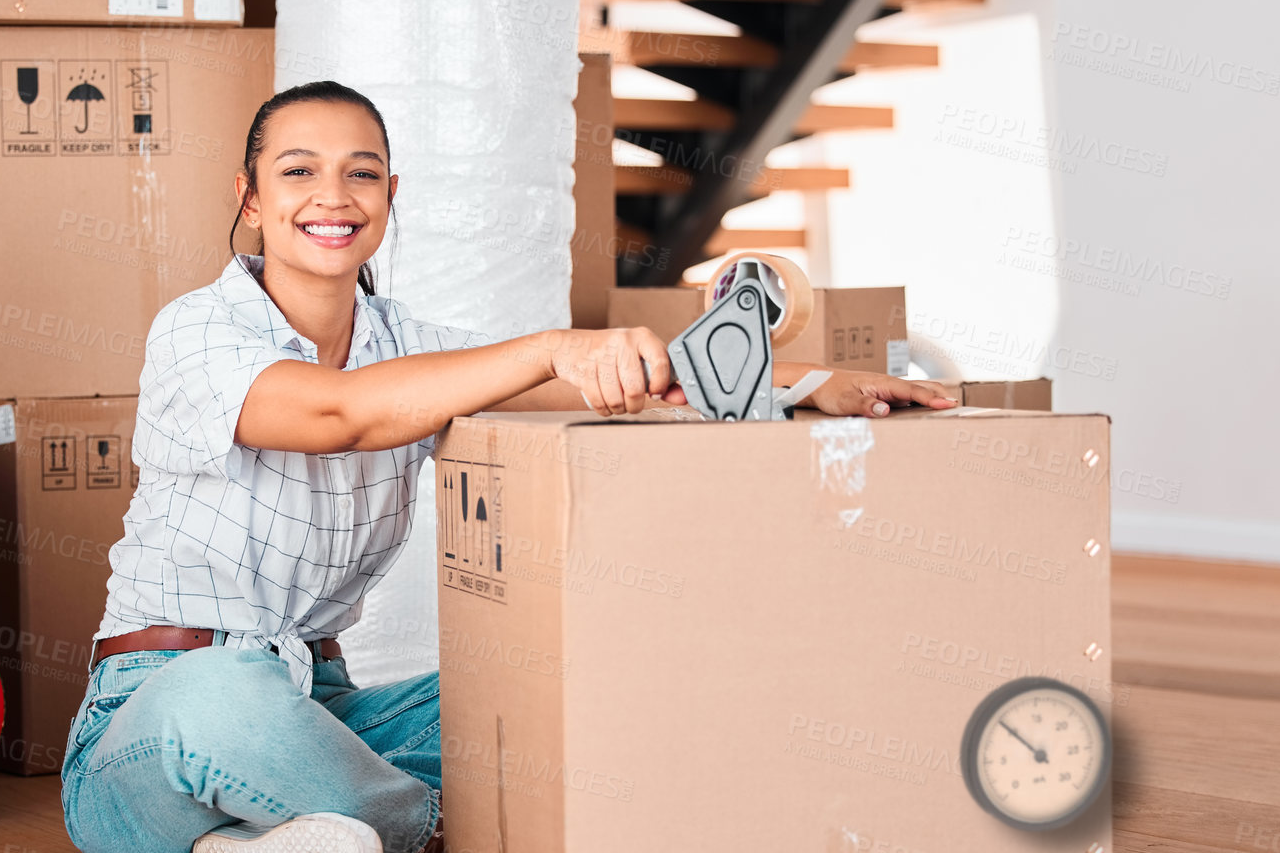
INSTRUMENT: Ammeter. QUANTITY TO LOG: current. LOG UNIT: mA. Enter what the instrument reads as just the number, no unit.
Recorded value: 10
